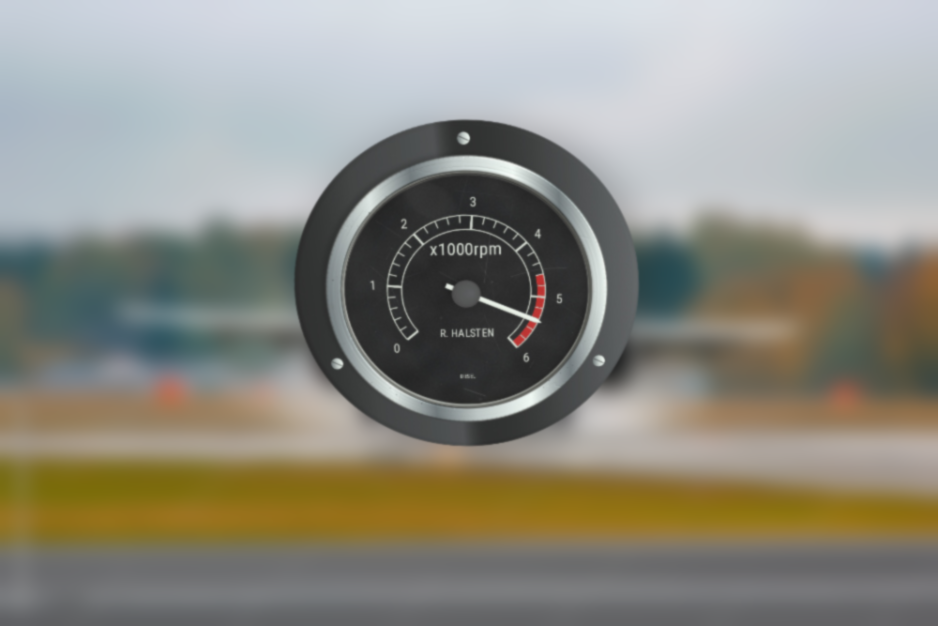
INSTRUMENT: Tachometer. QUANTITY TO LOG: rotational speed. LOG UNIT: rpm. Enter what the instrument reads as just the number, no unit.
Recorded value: 5400
